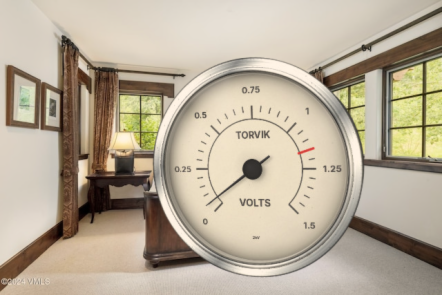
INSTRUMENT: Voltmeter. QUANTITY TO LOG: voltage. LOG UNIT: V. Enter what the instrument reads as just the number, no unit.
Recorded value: 0.05
